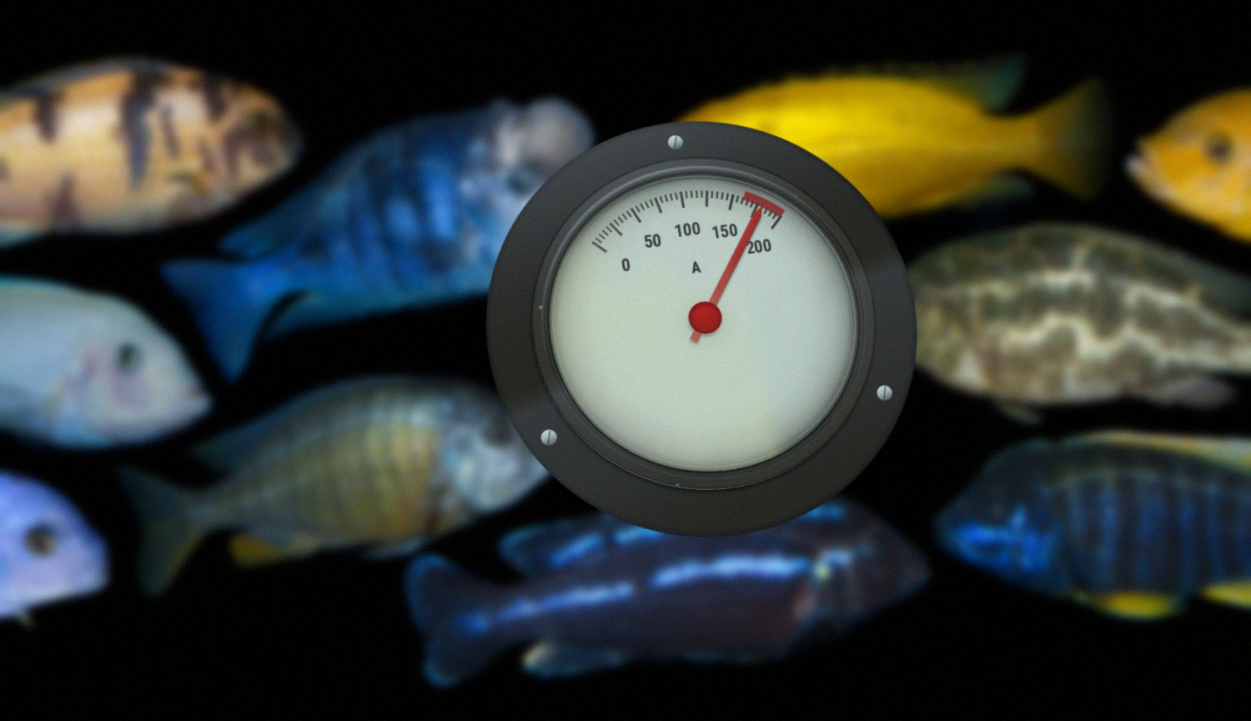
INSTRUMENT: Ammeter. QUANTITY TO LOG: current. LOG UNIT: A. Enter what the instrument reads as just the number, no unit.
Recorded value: 180
